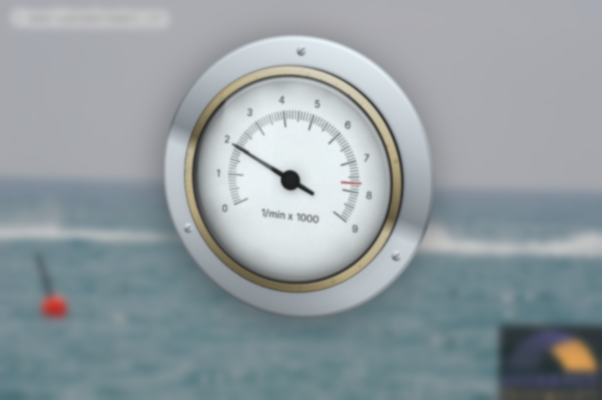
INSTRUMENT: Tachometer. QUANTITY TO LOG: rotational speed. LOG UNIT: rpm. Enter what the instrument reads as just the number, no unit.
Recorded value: 2000
